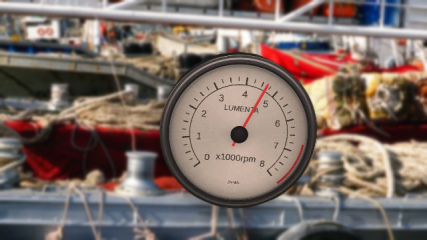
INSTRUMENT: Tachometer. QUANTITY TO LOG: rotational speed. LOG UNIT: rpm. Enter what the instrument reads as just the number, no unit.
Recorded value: 4625
